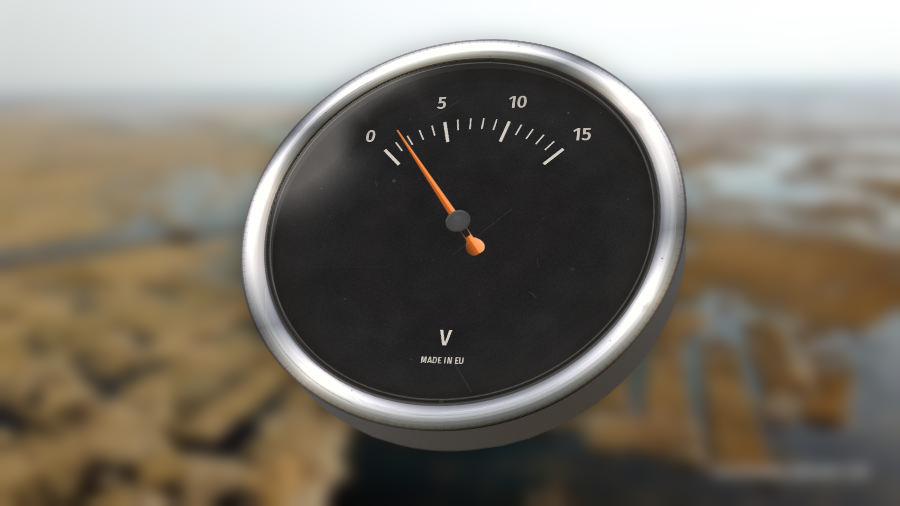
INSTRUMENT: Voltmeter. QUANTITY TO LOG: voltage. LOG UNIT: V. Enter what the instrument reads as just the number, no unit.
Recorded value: 1.5
